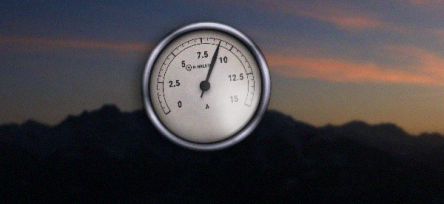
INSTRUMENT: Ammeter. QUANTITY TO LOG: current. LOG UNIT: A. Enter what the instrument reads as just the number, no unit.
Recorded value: 9
